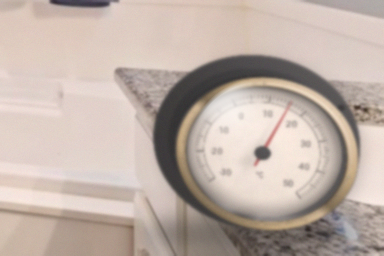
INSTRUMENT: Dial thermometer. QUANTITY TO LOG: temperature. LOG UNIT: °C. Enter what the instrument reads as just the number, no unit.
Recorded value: 15
